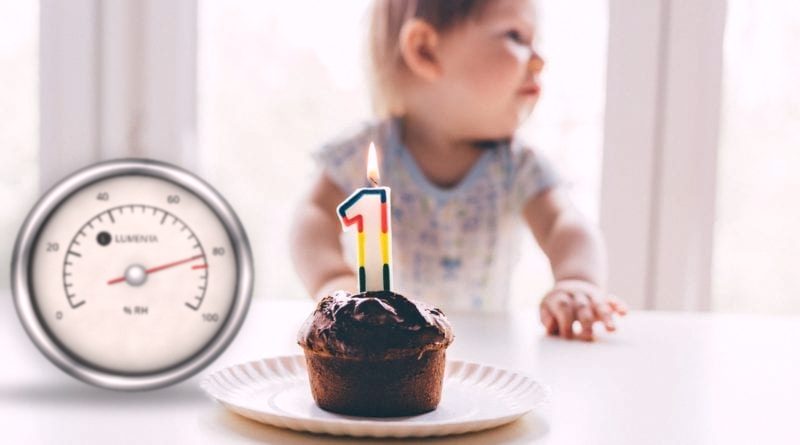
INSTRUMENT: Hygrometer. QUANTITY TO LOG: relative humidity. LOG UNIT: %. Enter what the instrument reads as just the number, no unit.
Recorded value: 80
